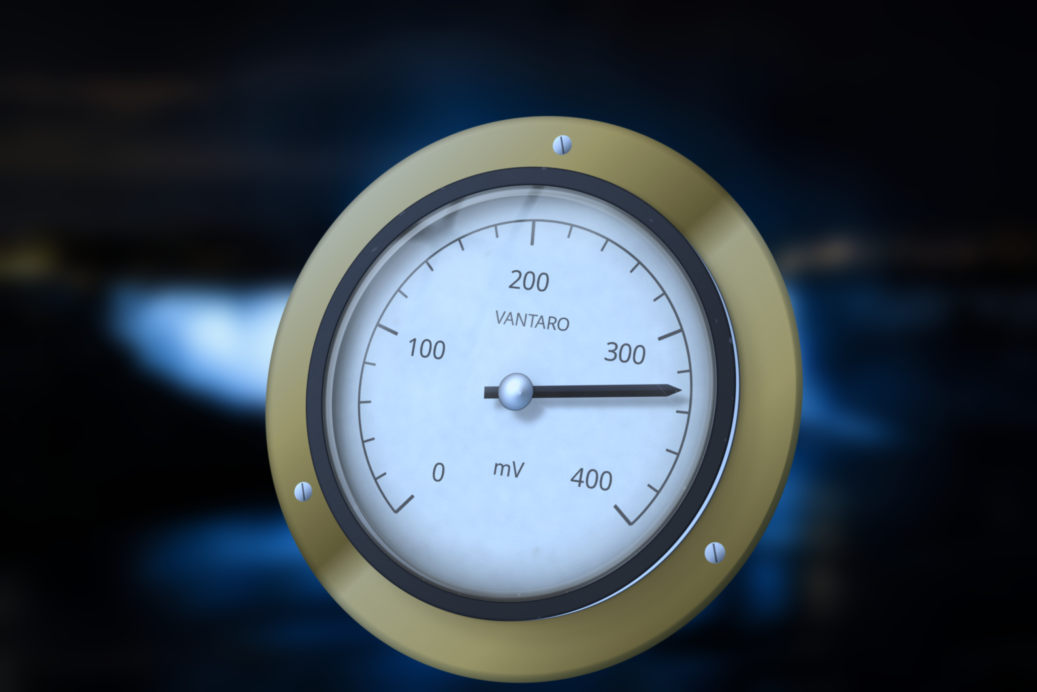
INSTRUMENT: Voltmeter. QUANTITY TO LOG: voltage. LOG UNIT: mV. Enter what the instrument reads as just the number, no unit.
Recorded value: 330
